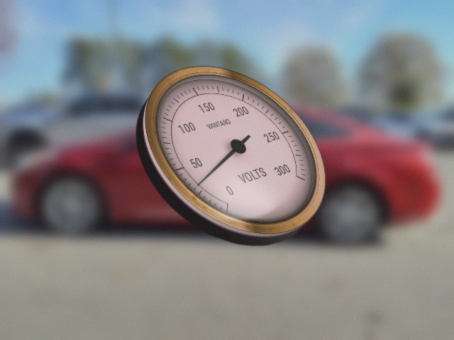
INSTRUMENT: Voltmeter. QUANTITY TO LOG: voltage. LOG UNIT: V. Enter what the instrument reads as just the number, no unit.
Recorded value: 30
